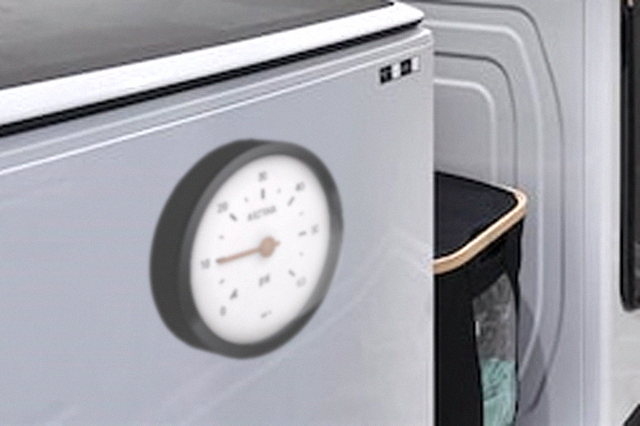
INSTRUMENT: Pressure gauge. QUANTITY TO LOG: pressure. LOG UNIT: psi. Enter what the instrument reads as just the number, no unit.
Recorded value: 10
